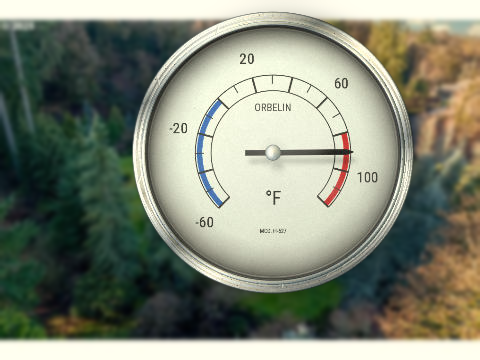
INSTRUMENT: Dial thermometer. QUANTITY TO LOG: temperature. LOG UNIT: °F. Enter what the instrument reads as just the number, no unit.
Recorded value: 90
